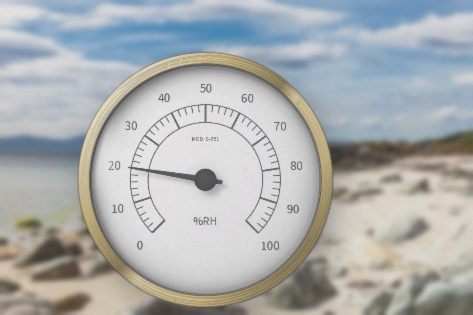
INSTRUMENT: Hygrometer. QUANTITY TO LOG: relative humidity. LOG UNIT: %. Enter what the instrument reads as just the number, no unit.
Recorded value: 20
